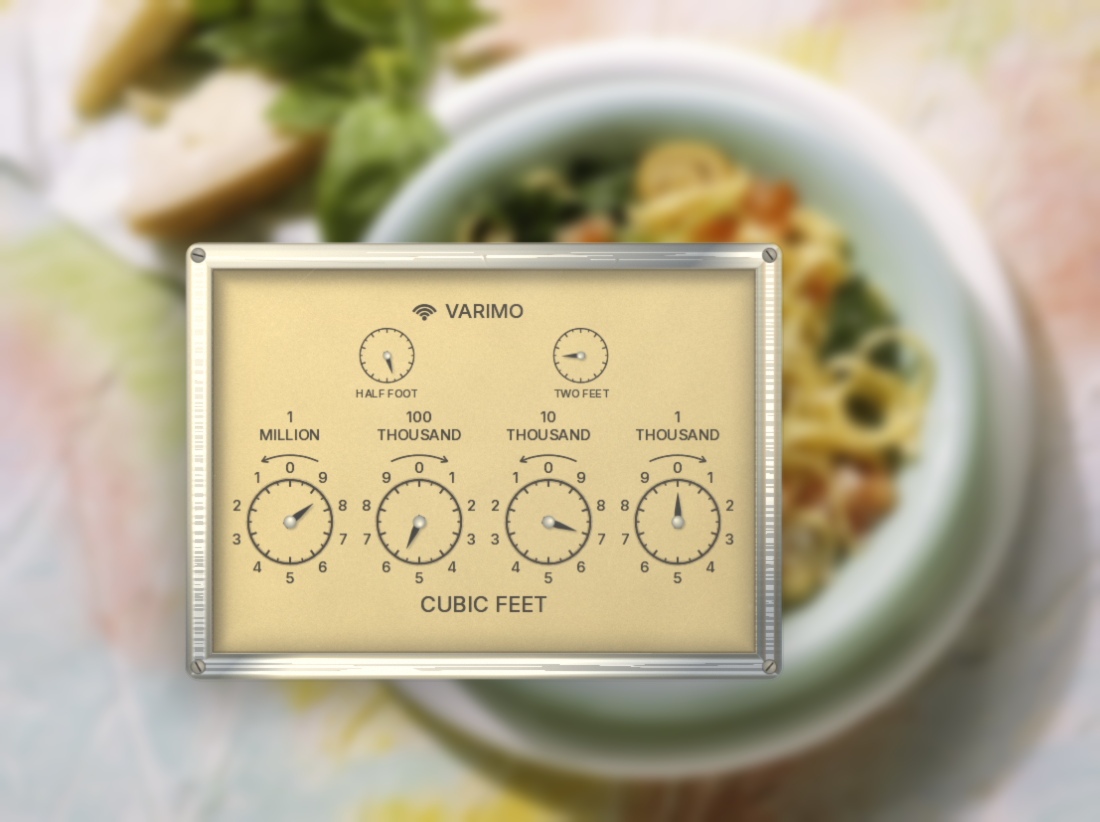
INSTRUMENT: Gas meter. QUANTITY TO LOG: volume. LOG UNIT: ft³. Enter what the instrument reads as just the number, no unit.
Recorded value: 857000
